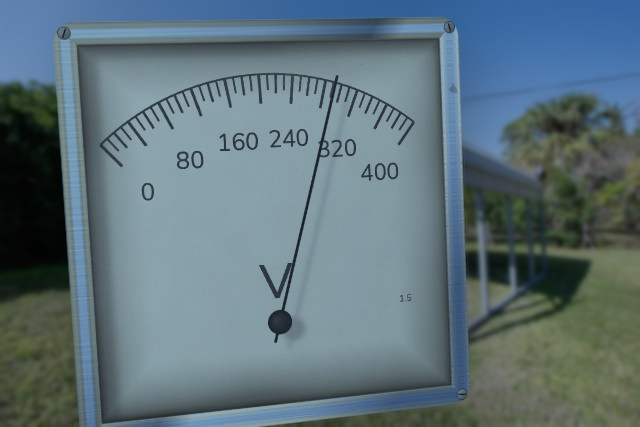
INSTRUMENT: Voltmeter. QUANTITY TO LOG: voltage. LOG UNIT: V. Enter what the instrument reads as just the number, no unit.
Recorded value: 290
